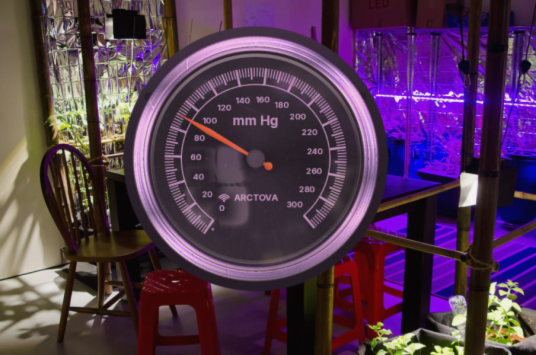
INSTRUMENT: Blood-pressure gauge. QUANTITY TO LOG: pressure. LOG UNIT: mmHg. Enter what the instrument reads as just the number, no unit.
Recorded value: 90
